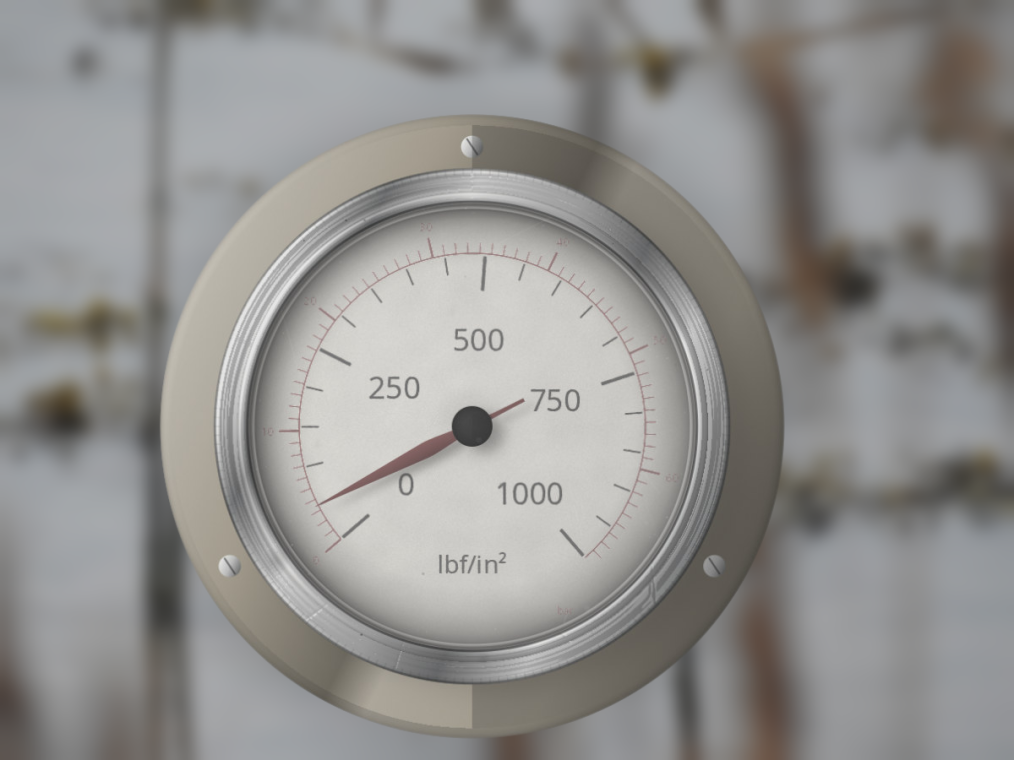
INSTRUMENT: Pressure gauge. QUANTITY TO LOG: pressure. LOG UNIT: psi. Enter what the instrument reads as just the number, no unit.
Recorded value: 50
